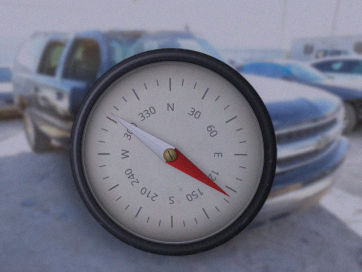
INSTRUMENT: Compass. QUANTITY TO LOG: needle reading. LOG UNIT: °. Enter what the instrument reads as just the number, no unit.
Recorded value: 125
